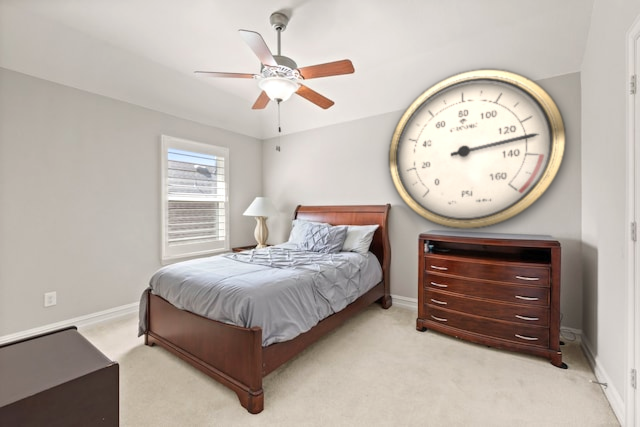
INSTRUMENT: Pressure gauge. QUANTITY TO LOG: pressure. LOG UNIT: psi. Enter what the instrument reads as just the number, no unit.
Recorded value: 130
